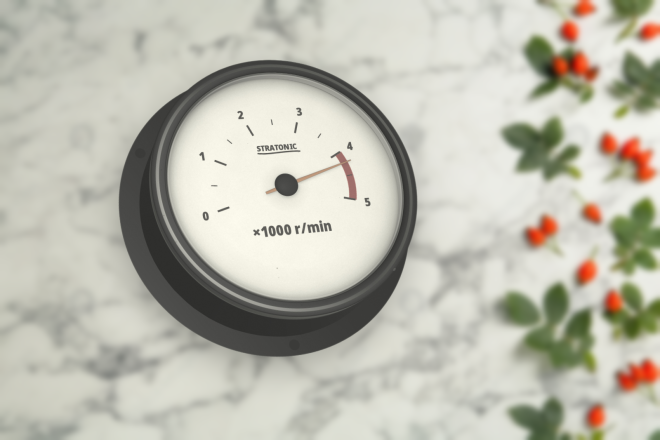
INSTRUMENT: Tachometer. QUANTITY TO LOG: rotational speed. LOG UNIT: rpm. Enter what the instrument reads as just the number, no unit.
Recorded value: 4250
